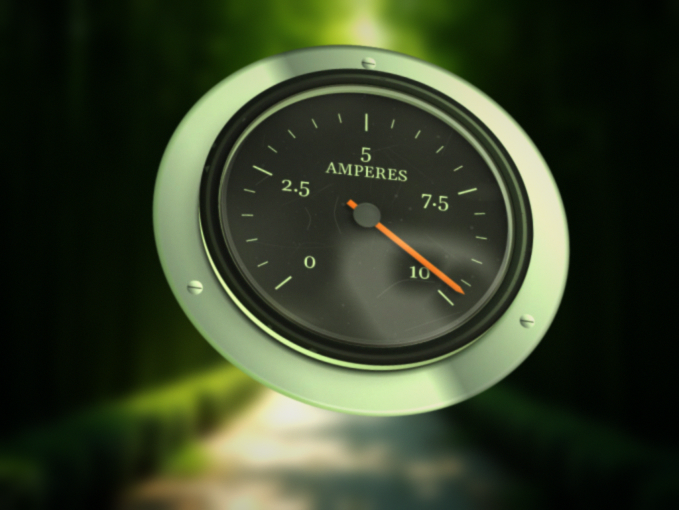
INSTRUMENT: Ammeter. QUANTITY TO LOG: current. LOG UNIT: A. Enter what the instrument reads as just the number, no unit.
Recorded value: 9.75
